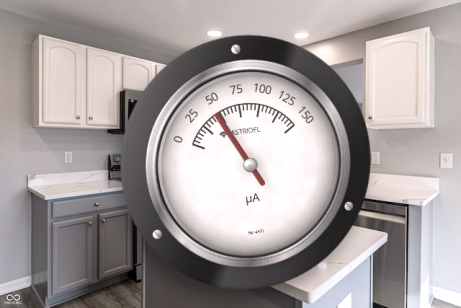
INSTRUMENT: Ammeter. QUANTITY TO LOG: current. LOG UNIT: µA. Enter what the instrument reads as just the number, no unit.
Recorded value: 45
